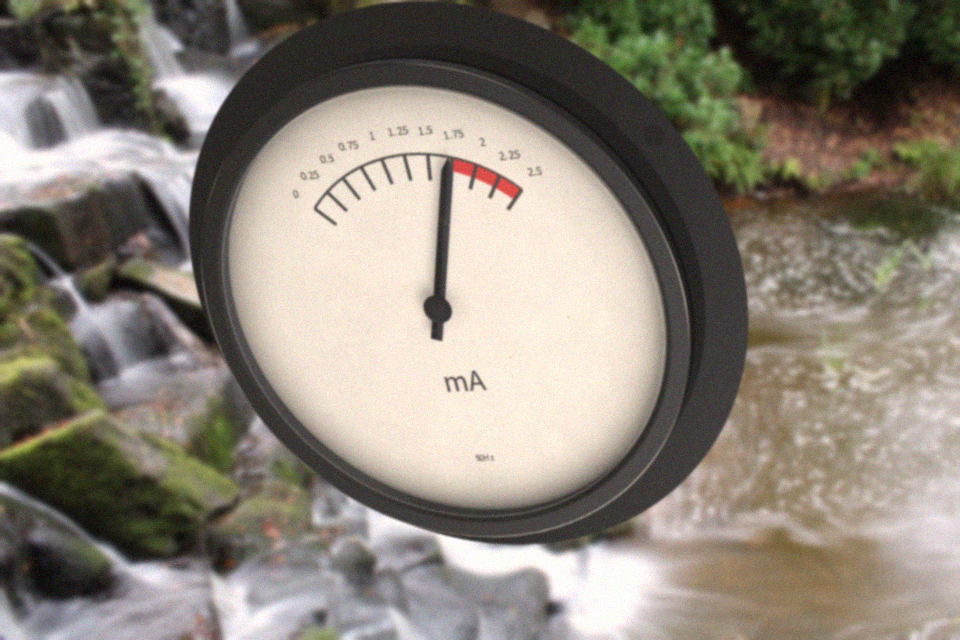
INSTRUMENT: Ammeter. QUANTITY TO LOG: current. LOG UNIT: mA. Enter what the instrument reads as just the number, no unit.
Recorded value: 1.75
